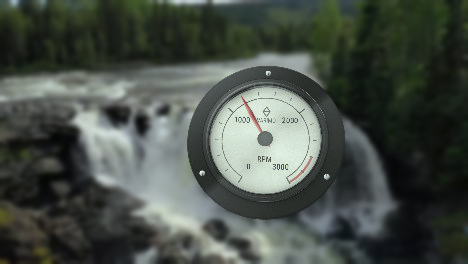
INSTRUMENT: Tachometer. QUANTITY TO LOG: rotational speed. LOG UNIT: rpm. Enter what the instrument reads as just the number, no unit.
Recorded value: 1200
